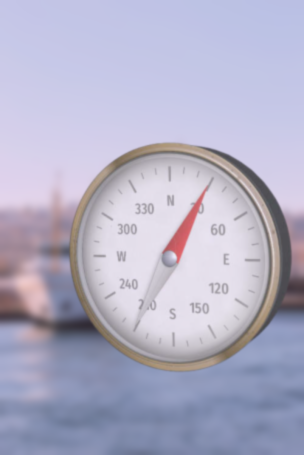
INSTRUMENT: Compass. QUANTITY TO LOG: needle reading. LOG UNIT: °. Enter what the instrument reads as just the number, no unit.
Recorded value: 30
